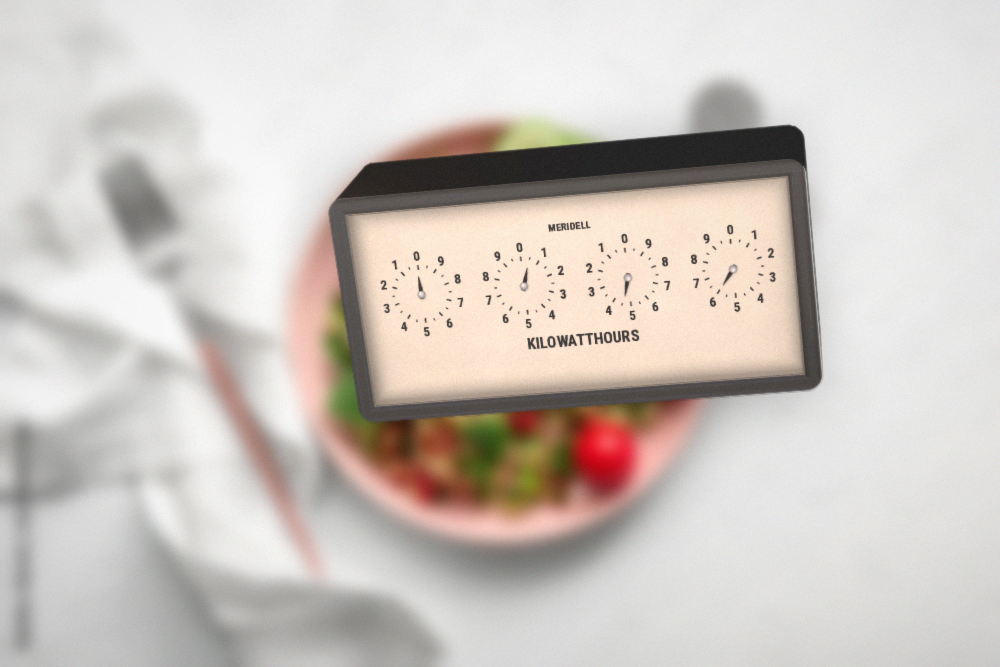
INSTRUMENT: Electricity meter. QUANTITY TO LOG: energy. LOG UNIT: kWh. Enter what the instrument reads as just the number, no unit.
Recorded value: 46
